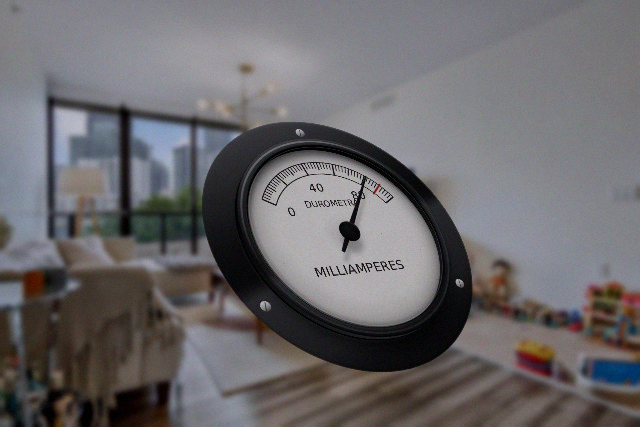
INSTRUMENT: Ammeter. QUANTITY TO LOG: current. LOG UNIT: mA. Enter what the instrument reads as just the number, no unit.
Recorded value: 80
